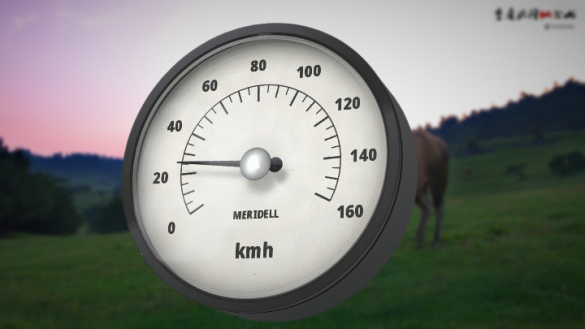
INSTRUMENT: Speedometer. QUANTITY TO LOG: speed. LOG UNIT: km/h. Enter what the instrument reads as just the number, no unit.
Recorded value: 25
